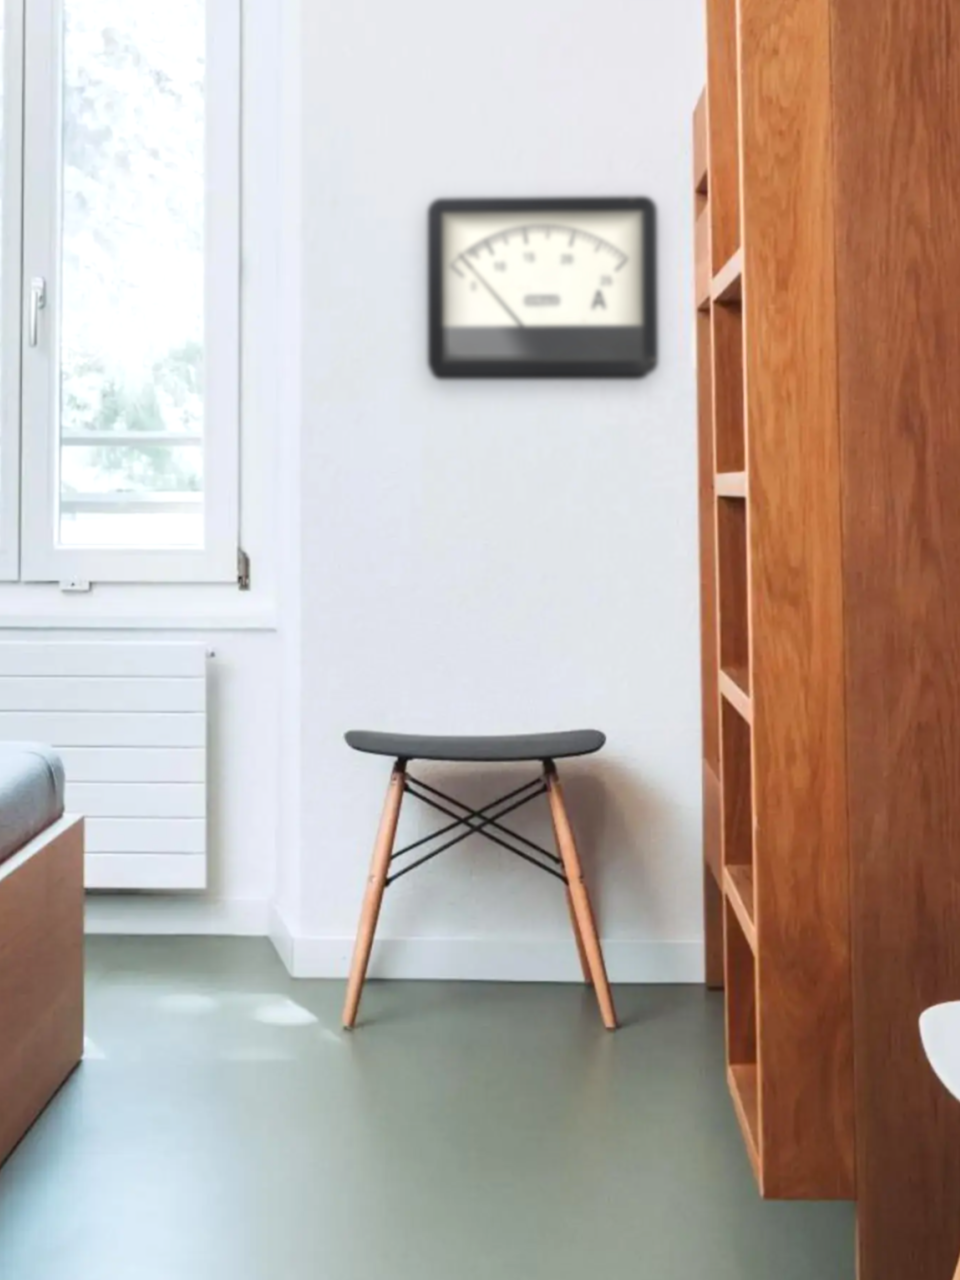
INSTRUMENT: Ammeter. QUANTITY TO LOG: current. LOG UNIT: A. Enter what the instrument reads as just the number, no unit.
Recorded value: 5
